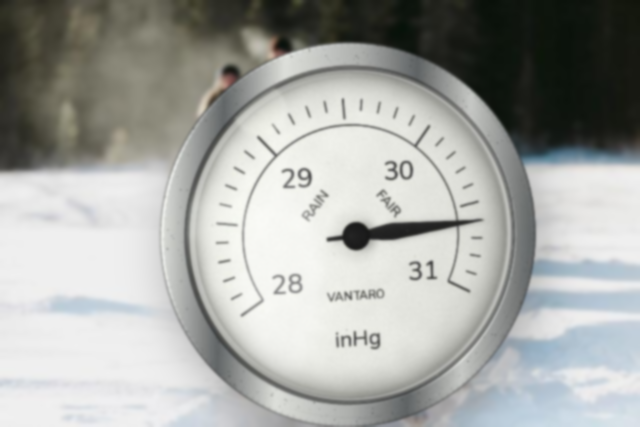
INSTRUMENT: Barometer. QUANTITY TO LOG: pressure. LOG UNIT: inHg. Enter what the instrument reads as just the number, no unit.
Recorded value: 30.6
